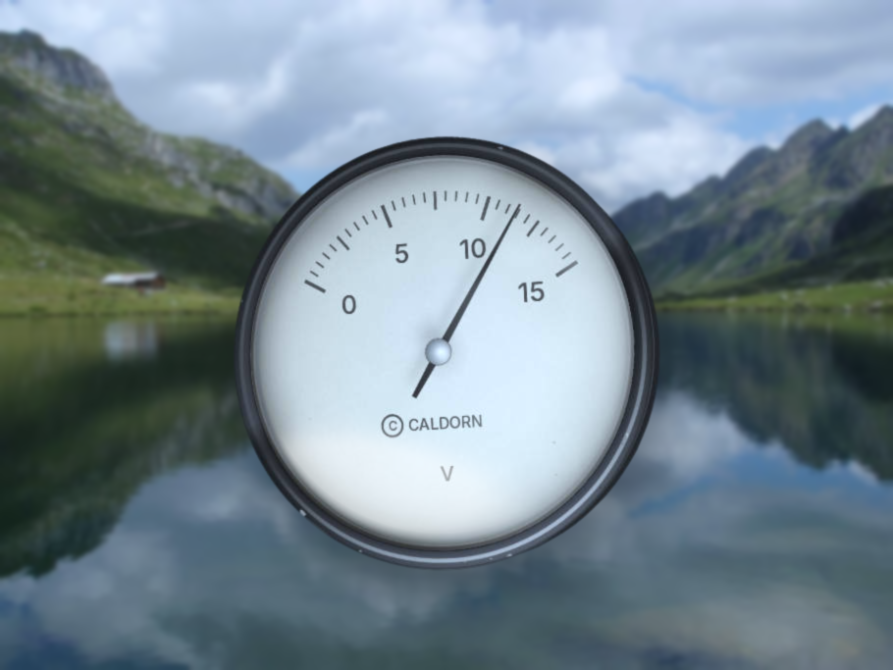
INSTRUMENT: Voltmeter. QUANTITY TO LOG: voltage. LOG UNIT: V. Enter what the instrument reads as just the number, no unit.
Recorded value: 11.5
